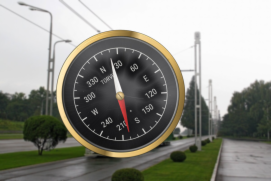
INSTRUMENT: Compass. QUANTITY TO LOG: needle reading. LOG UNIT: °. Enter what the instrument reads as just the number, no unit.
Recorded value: 200
